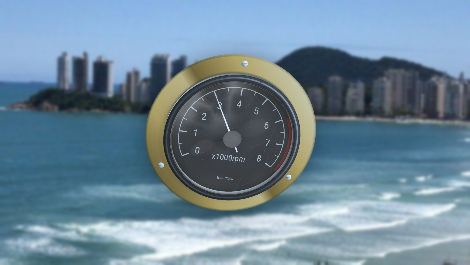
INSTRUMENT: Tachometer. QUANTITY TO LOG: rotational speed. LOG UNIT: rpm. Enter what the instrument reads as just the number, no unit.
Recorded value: 3000
